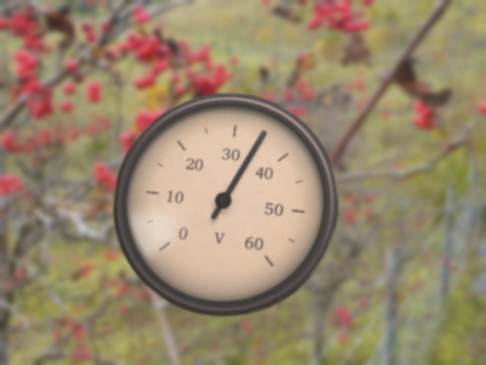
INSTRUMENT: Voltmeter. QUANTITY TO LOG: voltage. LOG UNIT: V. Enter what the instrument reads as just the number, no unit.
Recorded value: 35
